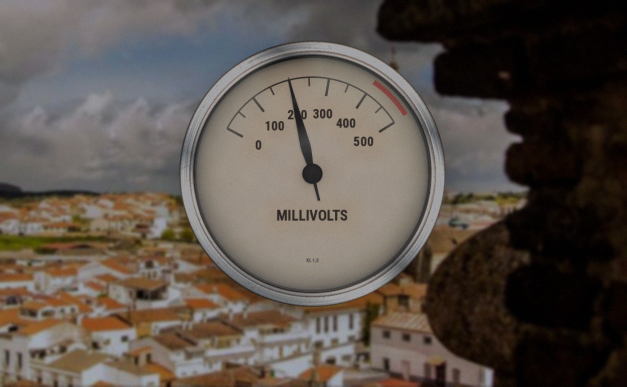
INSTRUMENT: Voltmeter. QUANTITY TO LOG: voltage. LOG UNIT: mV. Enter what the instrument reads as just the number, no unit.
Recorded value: 200
